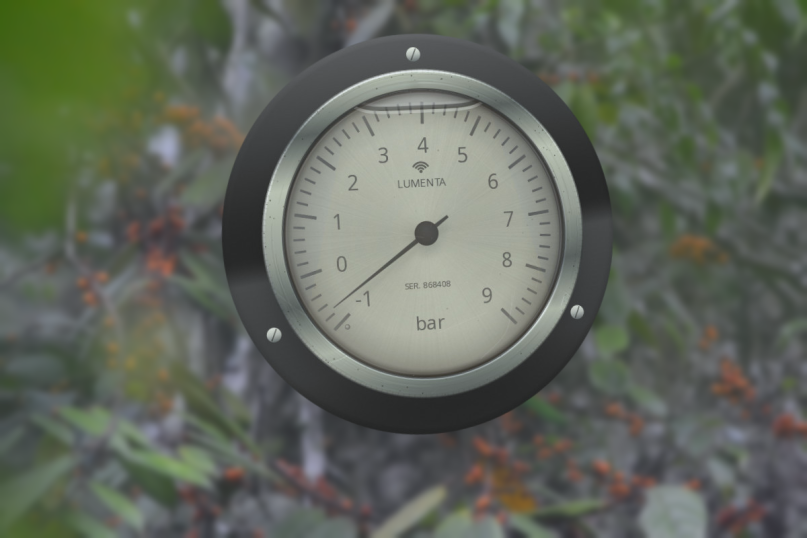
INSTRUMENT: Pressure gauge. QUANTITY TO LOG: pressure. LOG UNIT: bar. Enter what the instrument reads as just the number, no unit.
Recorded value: -0.7
